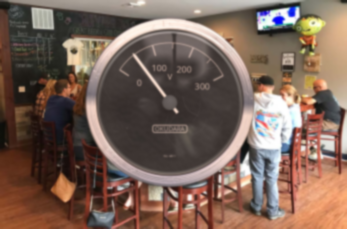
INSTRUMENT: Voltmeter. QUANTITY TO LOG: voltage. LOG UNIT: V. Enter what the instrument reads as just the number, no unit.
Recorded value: 50
